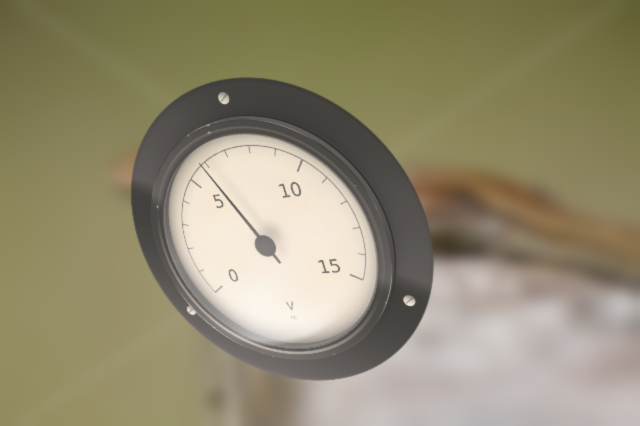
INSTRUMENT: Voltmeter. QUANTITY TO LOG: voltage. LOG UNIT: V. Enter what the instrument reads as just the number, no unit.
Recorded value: 6
